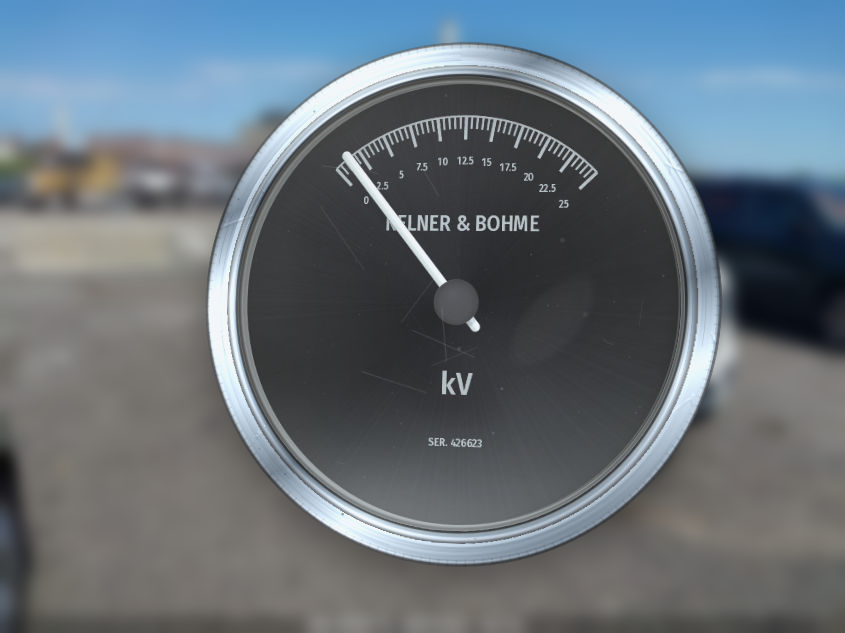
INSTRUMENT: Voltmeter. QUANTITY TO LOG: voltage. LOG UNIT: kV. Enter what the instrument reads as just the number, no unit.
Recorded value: 1.5
